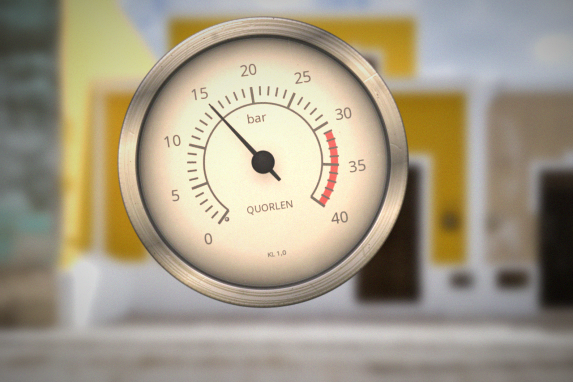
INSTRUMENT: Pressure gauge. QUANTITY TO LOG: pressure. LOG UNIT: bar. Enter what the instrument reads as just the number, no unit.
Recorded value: 15
